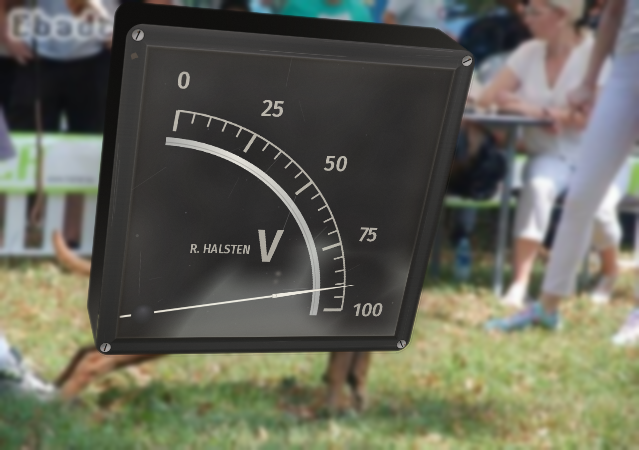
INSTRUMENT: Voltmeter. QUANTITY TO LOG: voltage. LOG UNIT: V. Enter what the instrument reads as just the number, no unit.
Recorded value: 90
